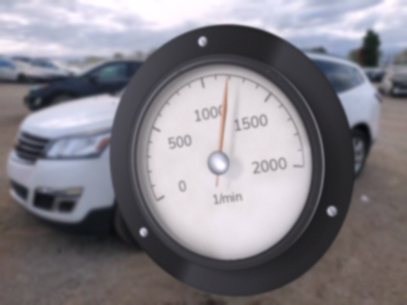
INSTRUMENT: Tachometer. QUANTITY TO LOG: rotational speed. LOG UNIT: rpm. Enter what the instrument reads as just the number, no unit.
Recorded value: 1200
